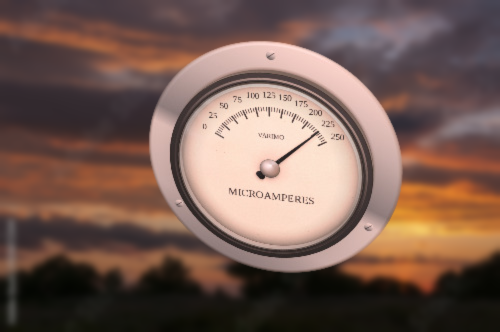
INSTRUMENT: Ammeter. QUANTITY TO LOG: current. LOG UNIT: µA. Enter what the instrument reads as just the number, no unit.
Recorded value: 225
